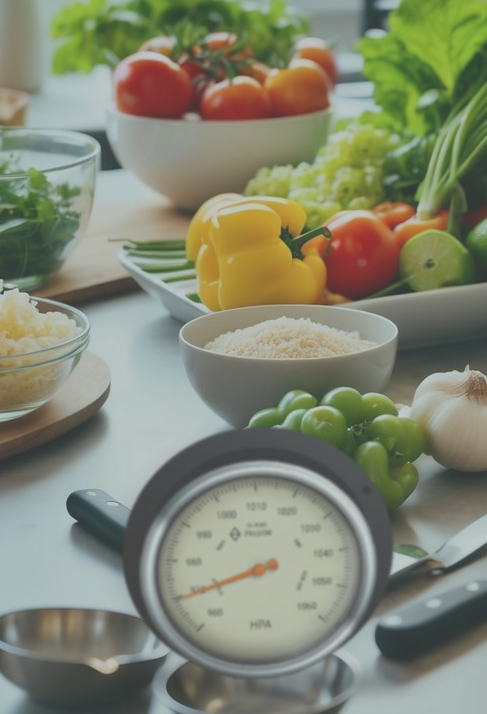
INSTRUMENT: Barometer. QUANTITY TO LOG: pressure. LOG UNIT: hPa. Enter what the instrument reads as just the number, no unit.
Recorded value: 970
